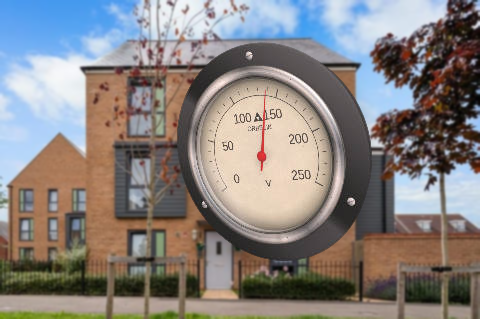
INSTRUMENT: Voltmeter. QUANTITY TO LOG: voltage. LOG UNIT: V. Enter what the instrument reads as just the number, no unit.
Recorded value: 140
